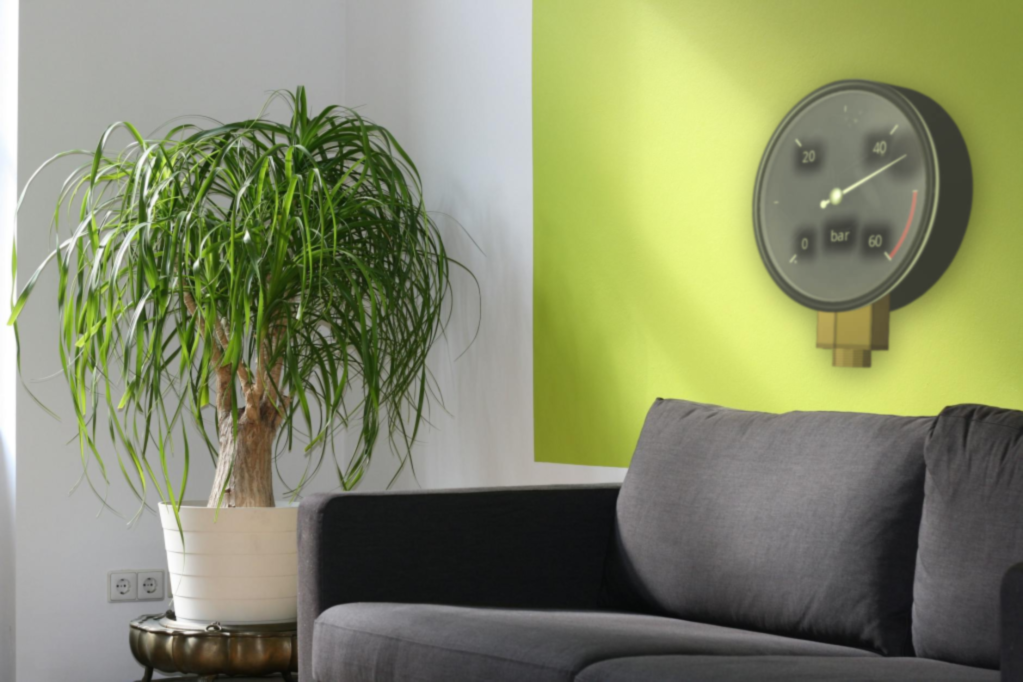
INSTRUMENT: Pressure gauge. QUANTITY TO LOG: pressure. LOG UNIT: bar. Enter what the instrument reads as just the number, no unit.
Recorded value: 45
